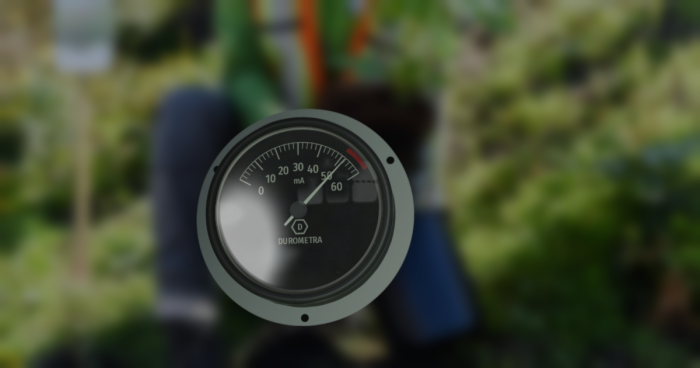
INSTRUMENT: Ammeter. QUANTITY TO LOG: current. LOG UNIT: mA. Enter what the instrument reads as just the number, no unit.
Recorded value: 52
